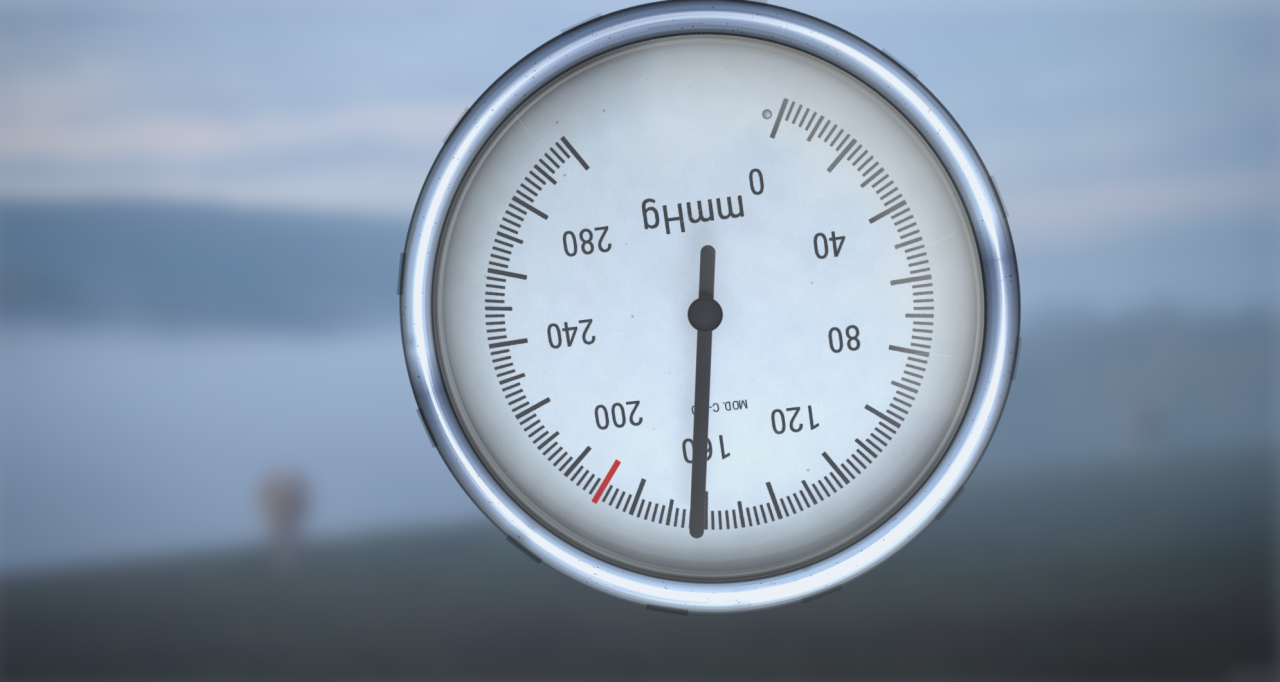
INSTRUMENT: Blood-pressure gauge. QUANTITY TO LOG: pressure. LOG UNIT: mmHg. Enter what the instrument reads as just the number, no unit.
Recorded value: 162
